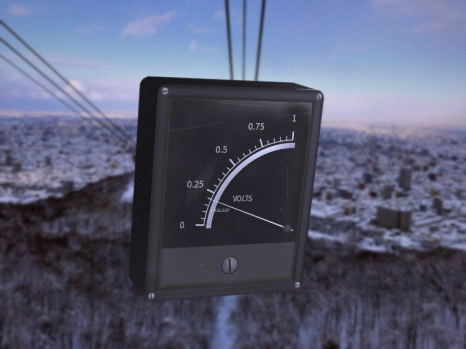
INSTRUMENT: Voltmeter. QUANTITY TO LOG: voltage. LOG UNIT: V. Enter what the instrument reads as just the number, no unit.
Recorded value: 0.2
